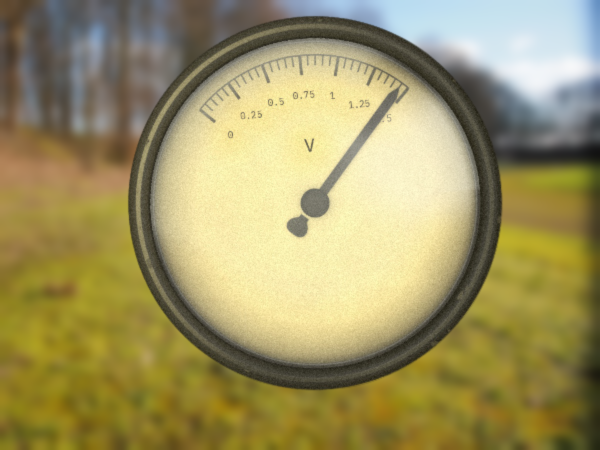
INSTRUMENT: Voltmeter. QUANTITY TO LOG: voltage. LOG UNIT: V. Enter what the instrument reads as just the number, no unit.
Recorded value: 1.45
